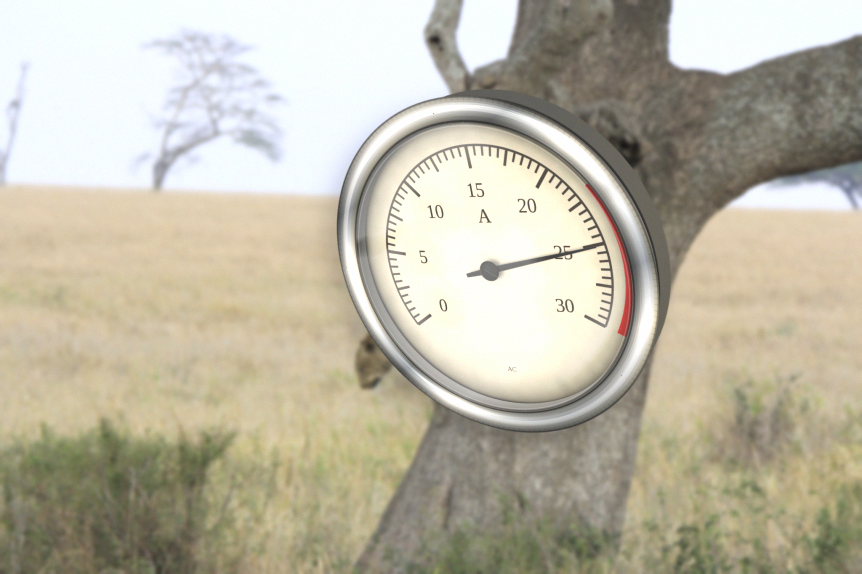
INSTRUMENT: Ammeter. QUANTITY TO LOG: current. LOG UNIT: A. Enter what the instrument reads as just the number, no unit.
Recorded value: 25
